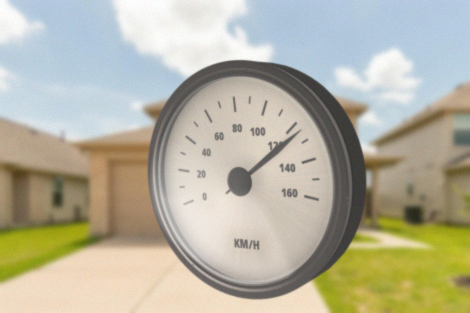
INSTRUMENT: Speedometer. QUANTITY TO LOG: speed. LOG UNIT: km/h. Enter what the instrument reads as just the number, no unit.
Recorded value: 125
